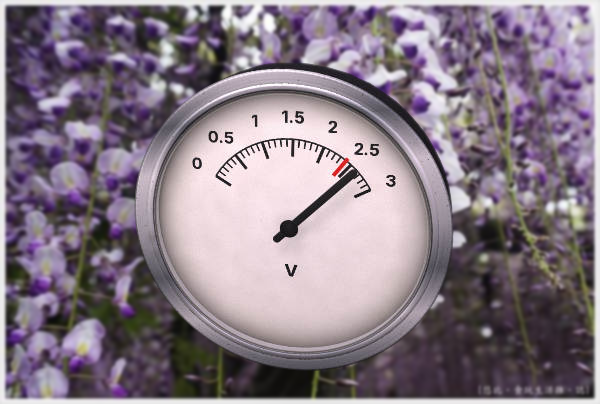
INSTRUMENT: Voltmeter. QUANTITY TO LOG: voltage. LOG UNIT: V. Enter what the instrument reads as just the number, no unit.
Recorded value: 2.6
